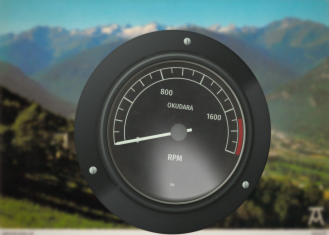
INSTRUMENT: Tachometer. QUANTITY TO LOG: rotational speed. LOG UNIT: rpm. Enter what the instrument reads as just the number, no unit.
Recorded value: 0
